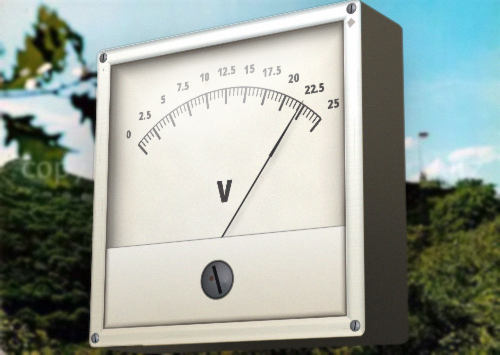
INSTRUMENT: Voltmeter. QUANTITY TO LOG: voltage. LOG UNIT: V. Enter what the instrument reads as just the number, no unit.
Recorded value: 22.5
